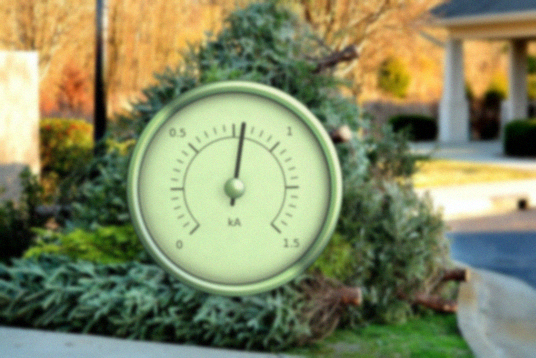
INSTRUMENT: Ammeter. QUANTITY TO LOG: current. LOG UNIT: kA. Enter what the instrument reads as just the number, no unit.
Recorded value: 0.8
